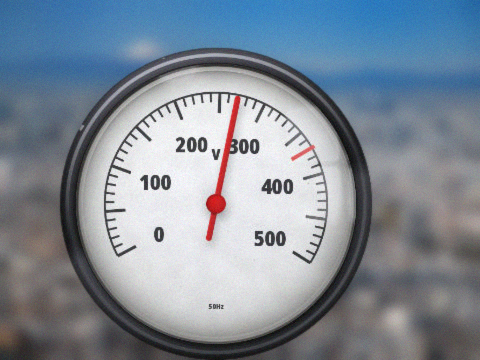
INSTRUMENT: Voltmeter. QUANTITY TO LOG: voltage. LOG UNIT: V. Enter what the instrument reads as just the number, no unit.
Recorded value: 270
